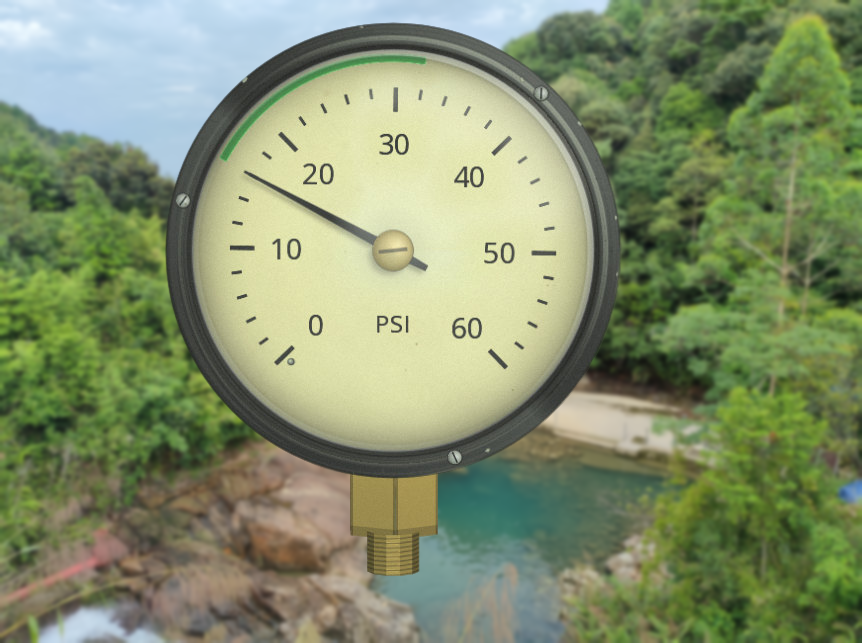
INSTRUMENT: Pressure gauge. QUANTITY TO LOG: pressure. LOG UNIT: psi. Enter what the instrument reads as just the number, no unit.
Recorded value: 16
